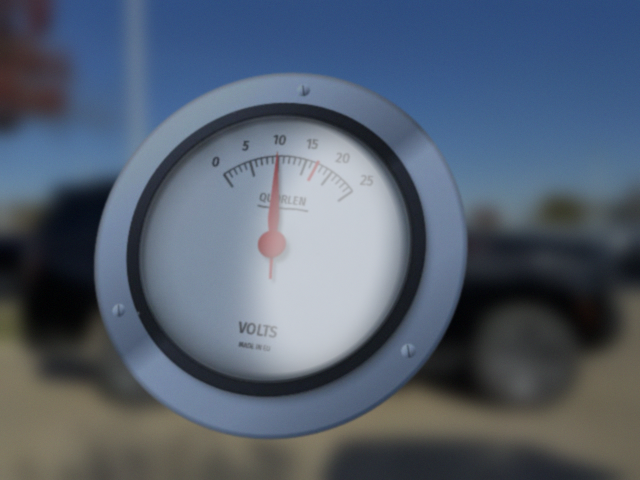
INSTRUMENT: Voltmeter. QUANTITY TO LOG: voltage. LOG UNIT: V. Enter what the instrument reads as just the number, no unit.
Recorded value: 10
